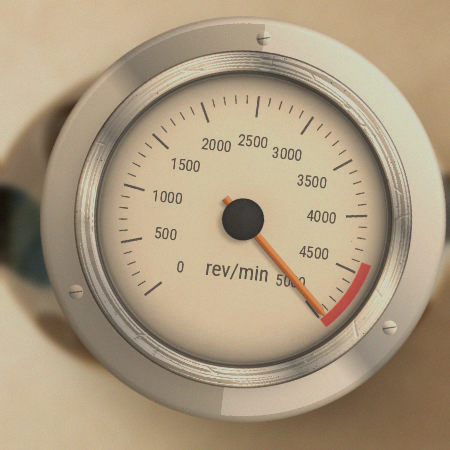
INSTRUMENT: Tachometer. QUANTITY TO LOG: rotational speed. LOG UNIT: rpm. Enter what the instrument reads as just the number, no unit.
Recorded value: 4950
